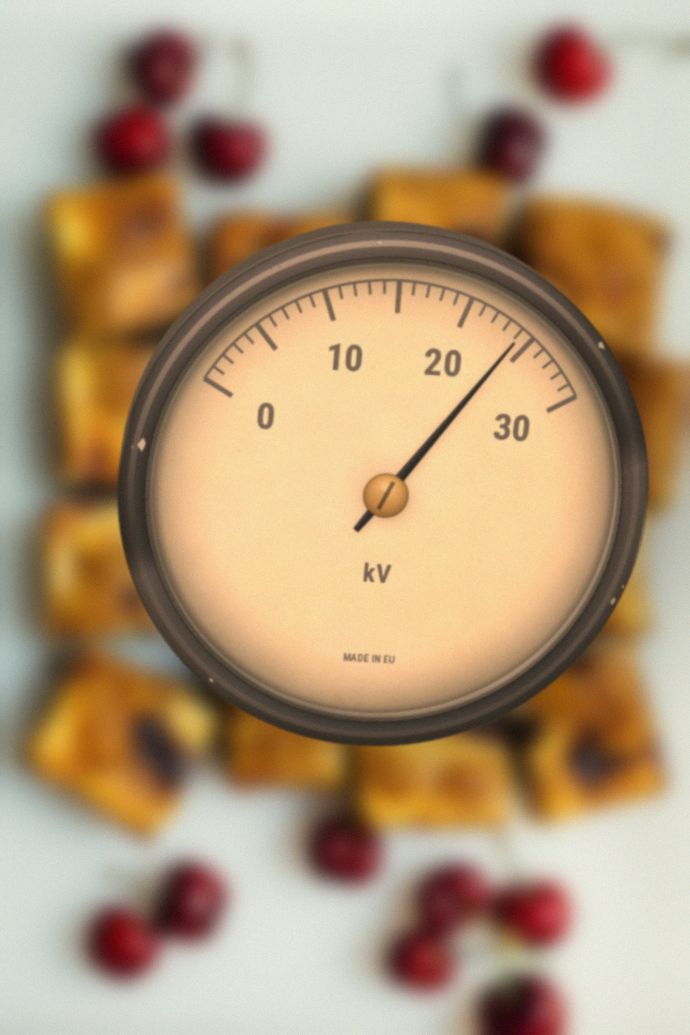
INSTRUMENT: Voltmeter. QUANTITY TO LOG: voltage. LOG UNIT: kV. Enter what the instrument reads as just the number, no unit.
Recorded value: 24
